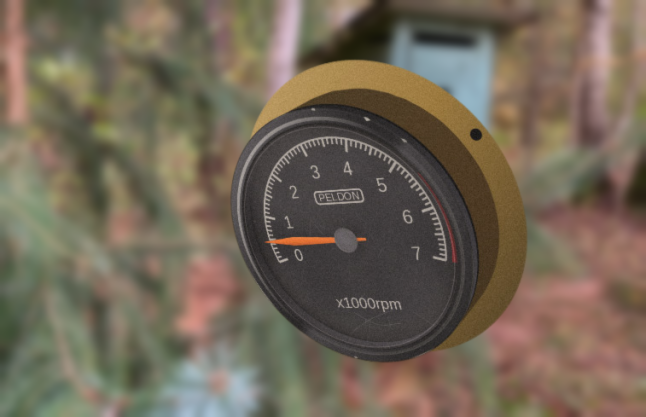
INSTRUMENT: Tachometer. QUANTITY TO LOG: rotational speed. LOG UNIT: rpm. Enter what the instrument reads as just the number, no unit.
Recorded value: 500
